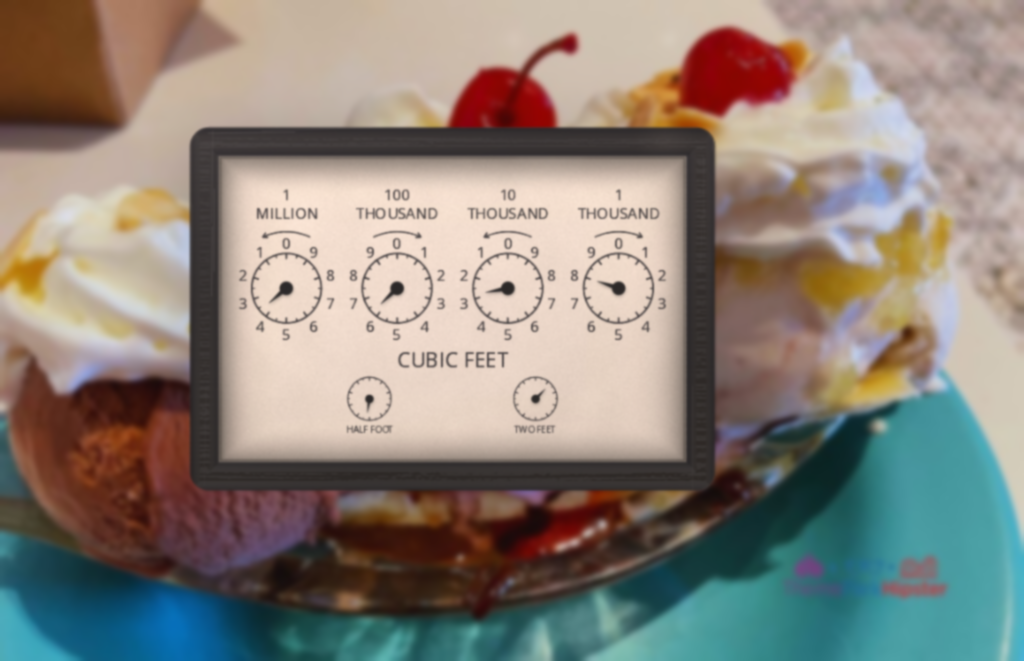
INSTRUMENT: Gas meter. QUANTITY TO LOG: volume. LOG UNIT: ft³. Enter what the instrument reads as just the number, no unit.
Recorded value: 362800
